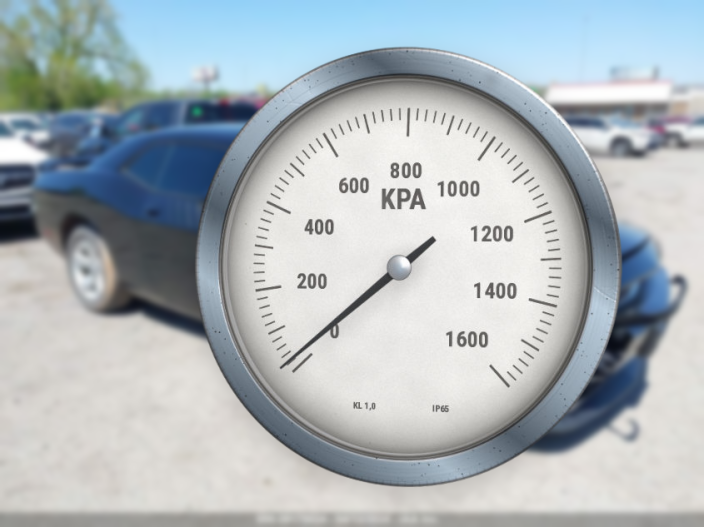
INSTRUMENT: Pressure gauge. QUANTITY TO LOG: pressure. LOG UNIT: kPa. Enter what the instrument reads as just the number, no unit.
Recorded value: 20
